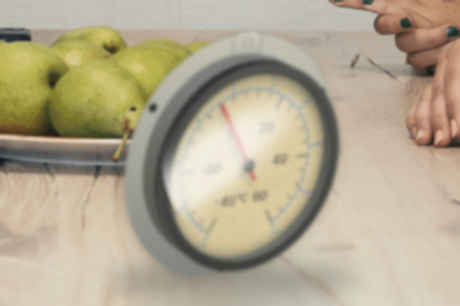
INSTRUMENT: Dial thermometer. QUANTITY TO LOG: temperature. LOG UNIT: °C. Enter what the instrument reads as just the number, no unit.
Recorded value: 0
